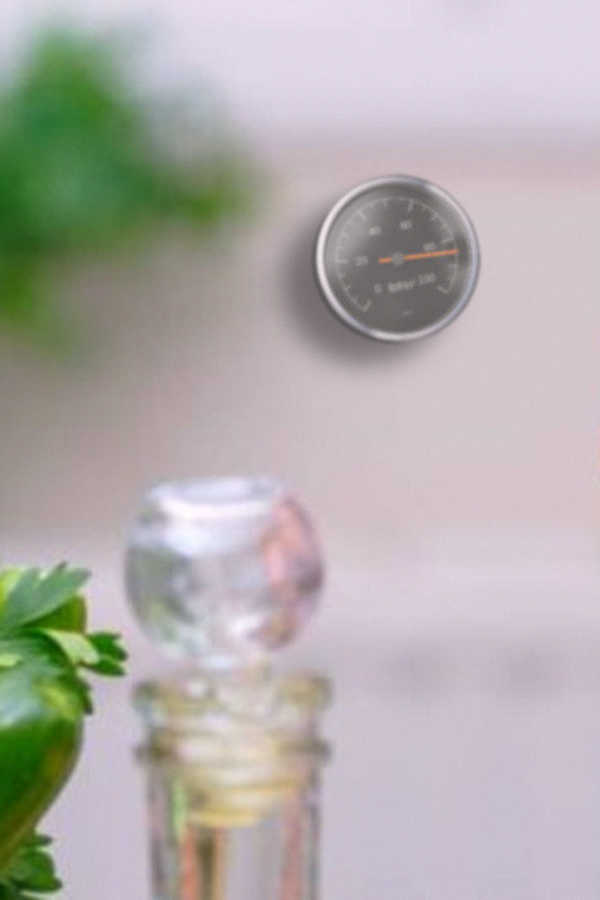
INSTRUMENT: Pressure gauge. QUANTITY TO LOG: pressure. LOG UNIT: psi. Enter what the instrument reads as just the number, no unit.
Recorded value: 85
